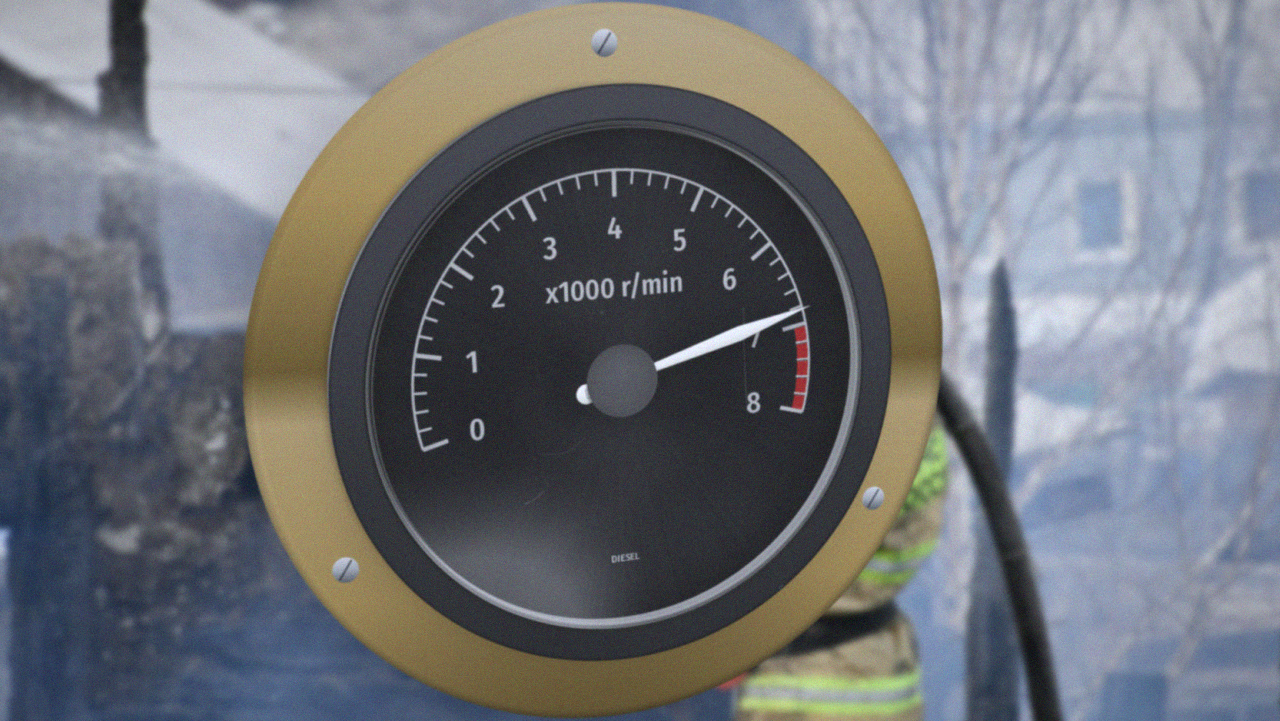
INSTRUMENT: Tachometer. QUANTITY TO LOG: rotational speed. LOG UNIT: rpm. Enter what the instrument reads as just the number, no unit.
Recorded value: 6800
